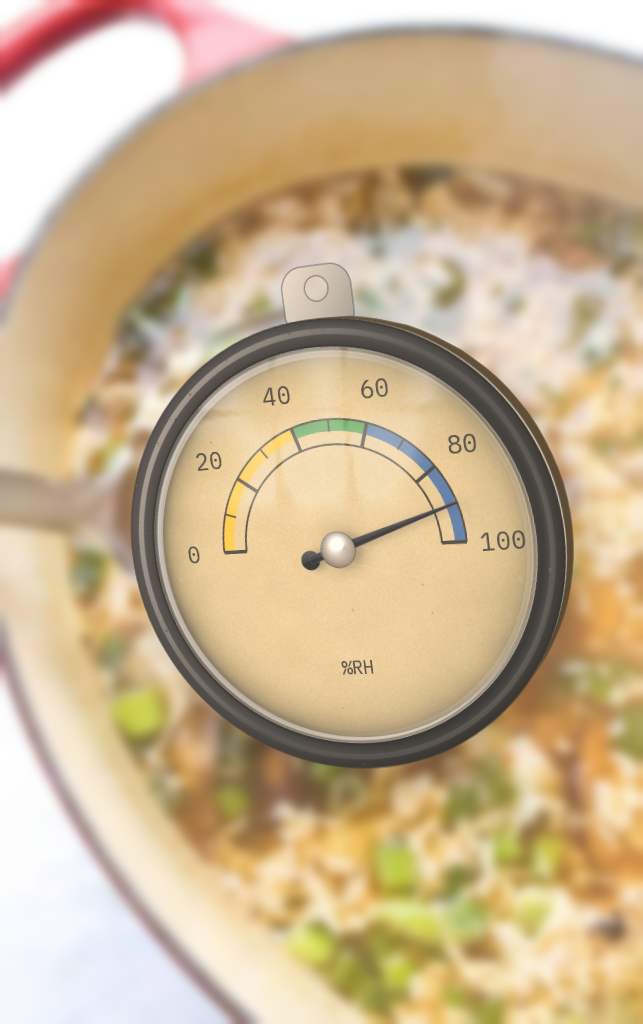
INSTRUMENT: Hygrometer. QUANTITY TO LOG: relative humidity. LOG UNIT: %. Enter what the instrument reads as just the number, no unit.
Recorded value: 90
